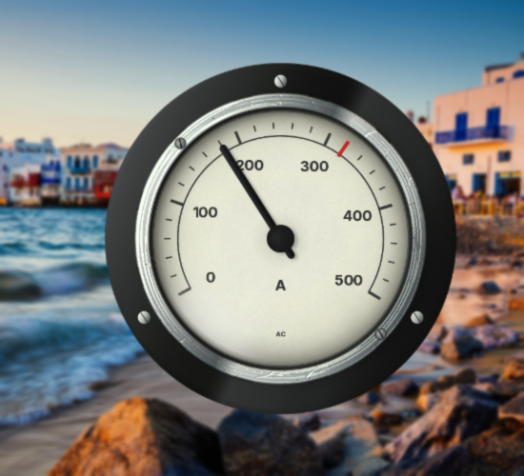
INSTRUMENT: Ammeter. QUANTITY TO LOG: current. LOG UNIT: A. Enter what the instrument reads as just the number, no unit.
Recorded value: 180
